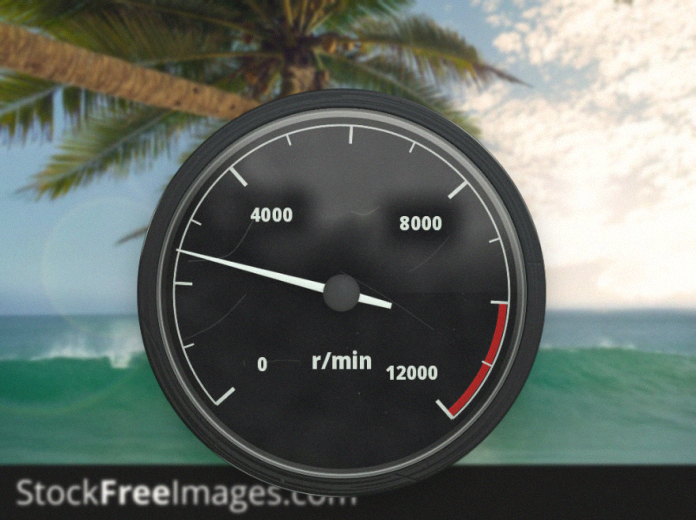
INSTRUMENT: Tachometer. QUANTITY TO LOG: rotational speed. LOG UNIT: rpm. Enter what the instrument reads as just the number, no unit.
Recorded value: 2500
